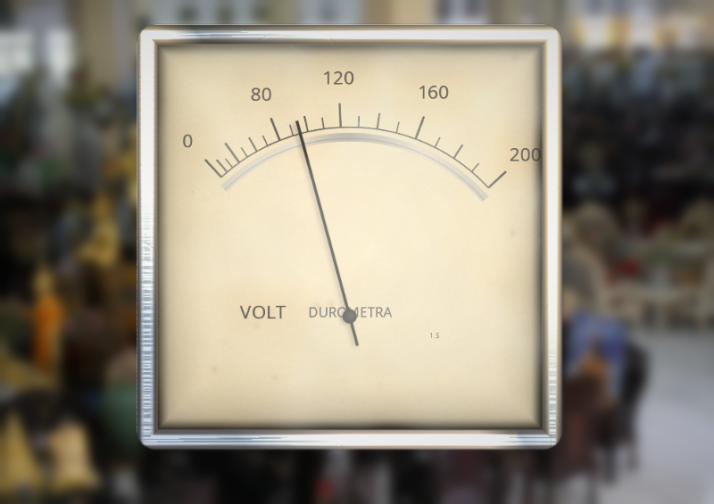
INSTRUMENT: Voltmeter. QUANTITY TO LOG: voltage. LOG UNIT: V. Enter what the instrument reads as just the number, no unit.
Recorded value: 95
